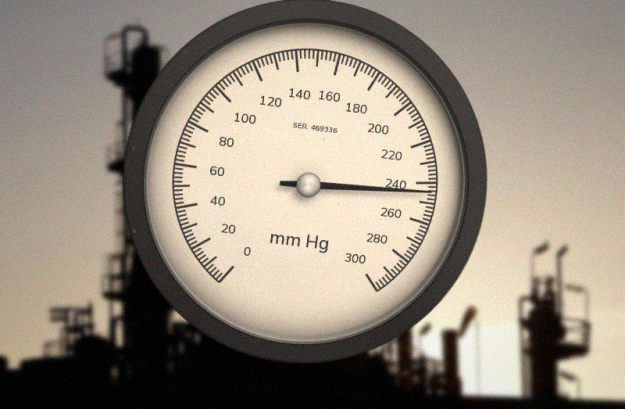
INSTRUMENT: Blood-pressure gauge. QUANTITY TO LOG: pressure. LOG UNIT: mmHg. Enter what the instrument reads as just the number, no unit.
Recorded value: 244
